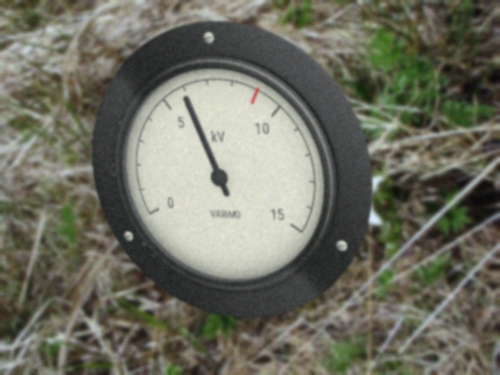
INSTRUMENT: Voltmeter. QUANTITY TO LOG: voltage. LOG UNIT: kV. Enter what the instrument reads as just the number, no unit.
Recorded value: 6
